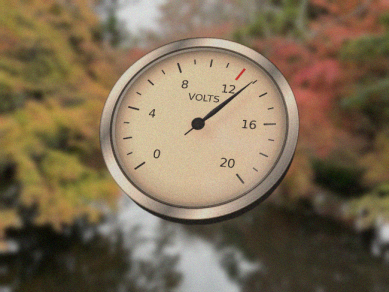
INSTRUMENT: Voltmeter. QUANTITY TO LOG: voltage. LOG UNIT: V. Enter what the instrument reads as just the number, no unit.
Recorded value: 13
